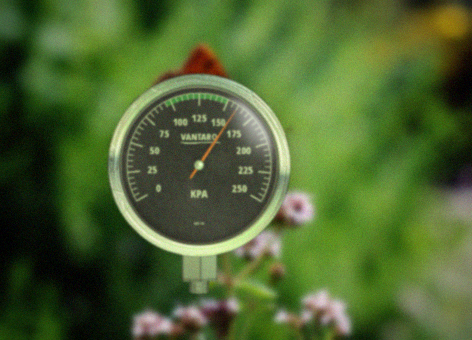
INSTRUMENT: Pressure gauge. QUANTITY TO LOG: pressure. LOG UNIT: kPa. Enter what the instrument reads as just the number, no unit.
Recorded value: 160
